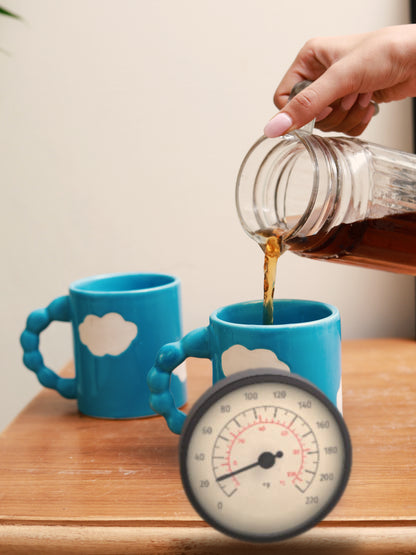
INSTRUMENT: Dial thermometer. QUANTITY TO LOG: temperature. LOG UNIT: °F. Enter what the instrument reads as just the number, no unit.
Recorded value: 20
